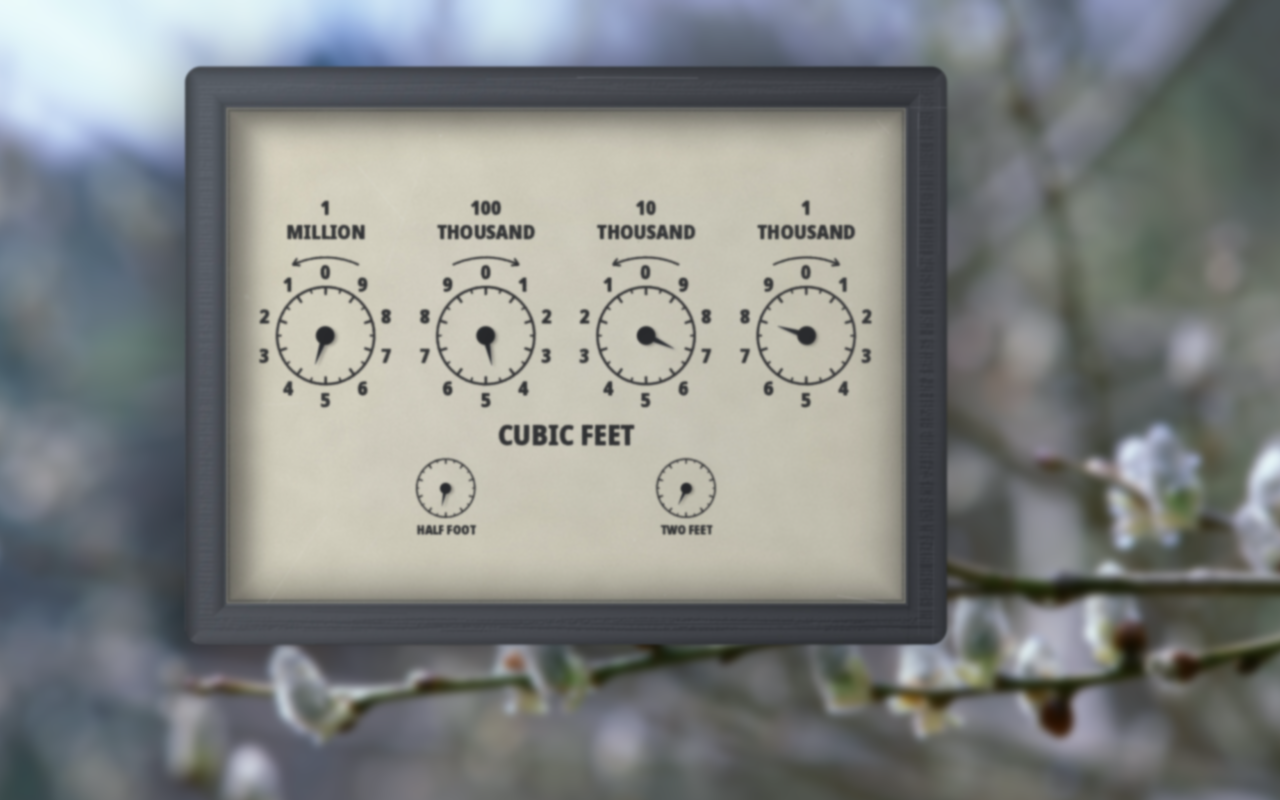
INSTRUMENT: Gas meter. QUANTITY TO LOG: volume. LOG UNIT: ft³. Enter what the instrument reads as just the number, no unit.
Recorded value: 446800
